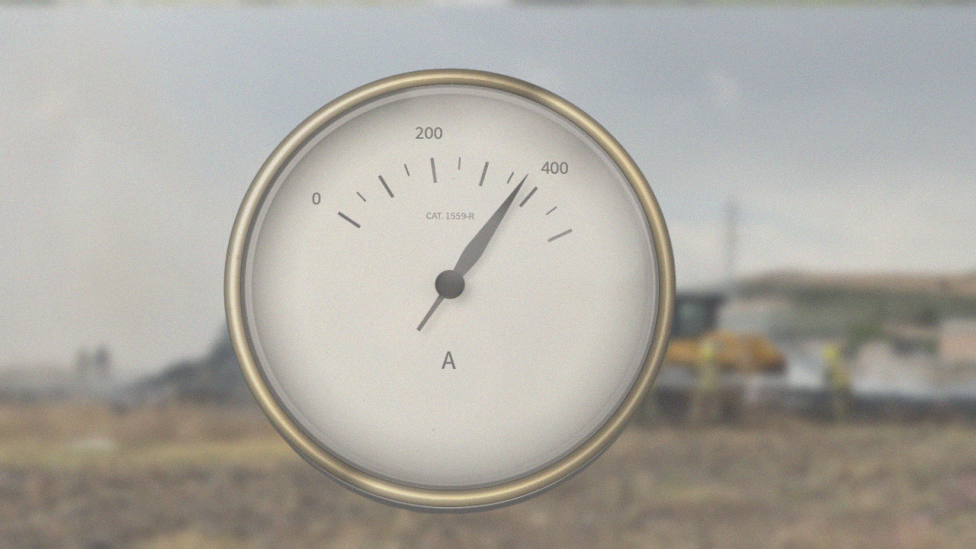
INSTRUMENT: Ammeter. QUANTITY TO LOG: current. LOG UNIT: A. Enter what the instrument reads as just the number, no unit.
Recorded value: 375
